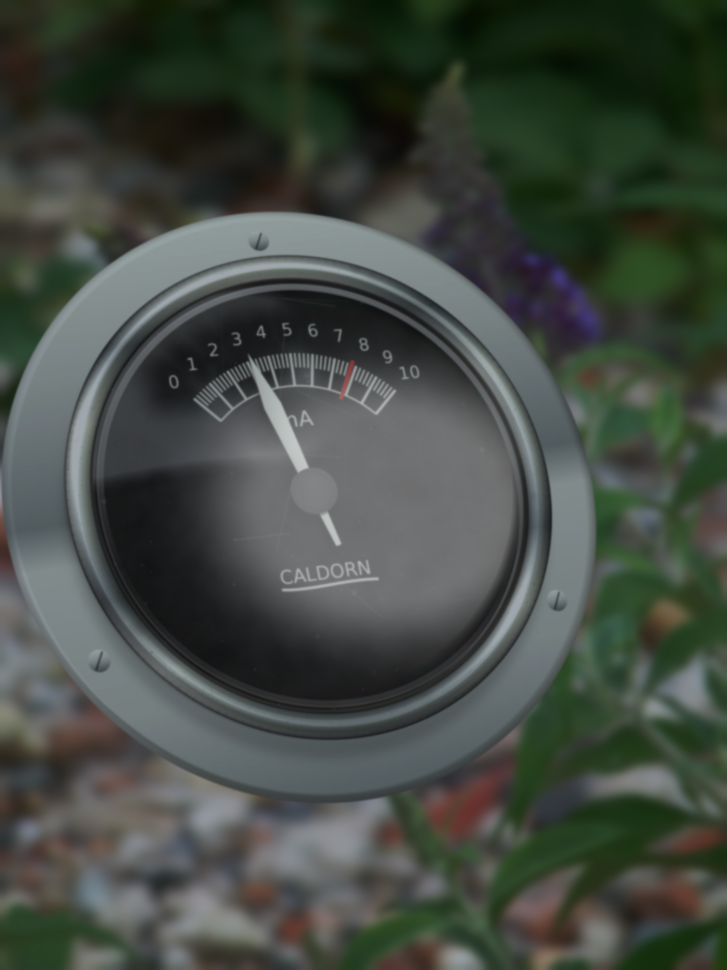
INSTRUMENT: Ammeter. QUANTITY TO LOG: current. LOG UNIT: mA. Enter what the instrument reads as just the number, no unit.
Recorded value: 3
